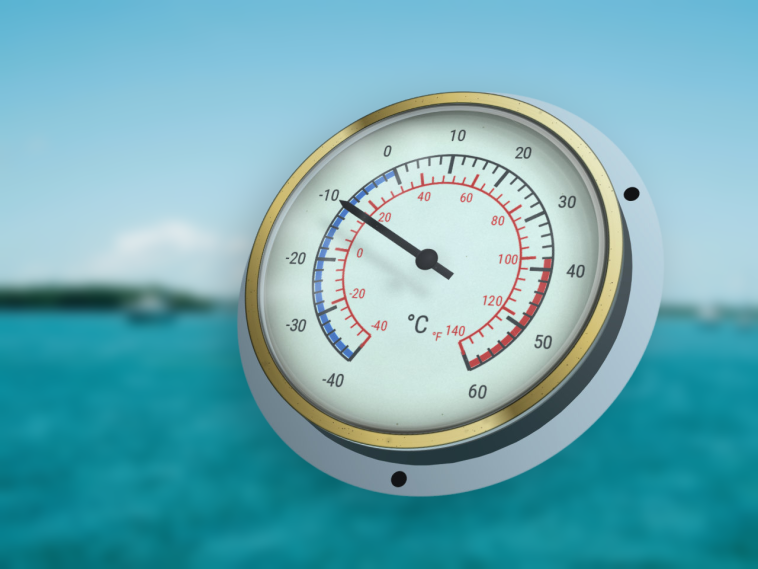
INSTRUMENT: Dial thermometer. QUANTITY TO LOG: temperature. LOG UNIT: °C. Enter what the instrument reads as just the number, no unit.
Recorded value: -10
